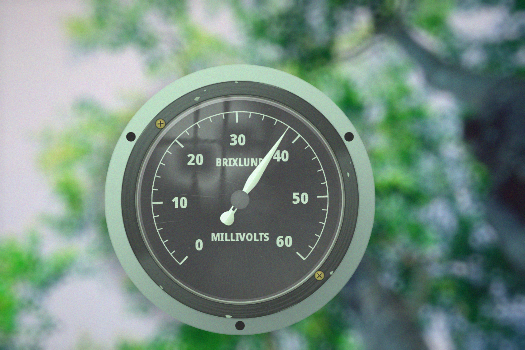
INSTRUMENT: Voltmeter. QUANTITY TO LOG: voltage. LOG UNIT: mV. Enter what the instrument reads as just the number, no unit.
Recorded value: 38
